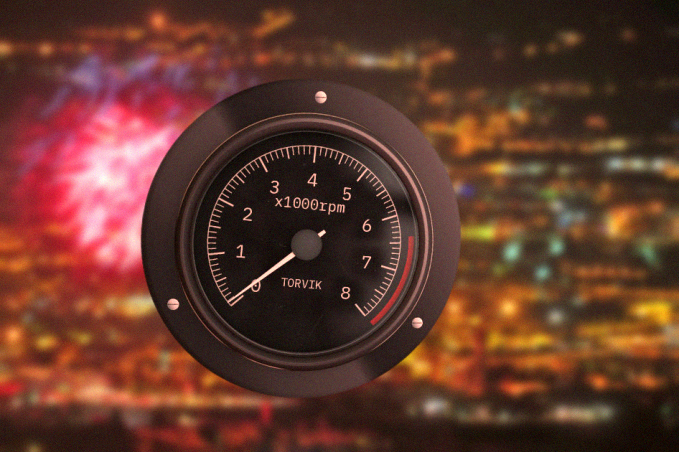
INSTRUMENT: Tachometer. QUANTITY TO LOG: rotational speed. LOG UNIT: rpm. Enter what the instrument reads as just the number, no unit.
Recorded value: 100
